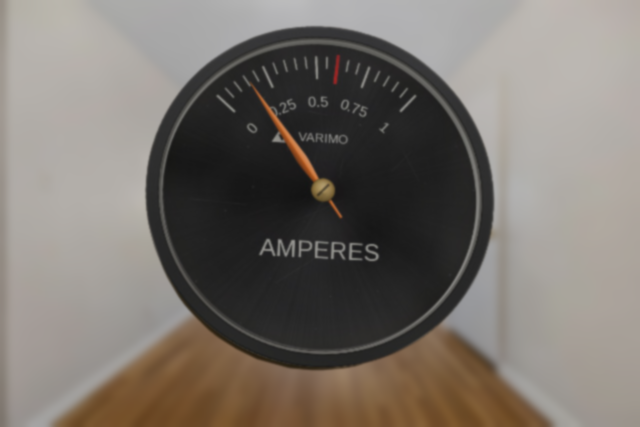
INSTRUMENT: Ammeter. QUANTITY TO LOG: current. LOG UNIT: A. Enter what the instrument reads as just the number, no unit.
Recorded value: 0.15
